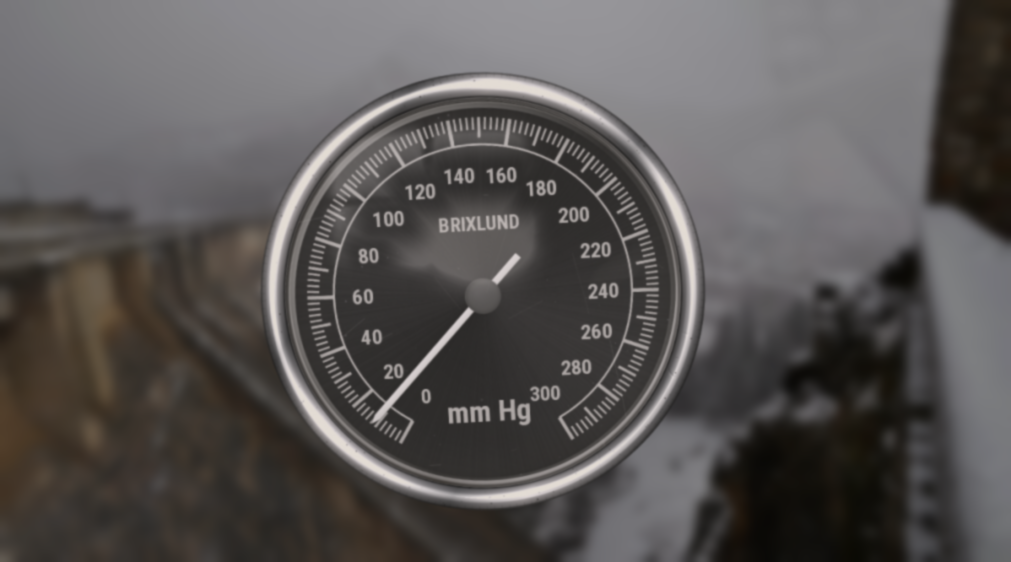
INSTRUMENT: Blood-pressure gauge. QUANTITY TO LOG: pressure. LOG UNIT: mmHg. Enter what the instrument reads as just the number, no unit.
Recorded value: 12
